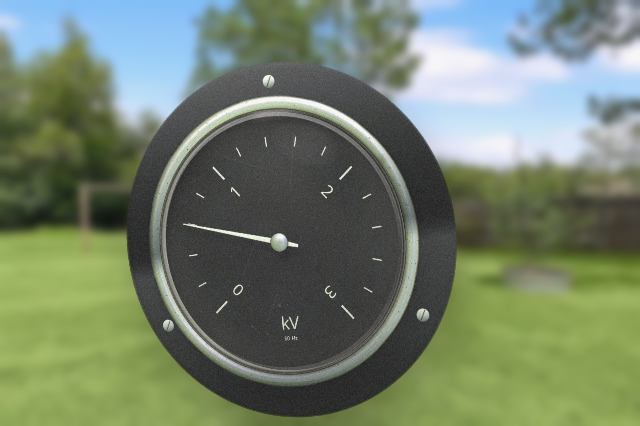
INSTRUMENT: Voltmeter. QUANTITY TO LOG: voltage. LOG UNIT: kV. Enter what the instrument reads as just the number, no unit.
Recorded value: 0.6
